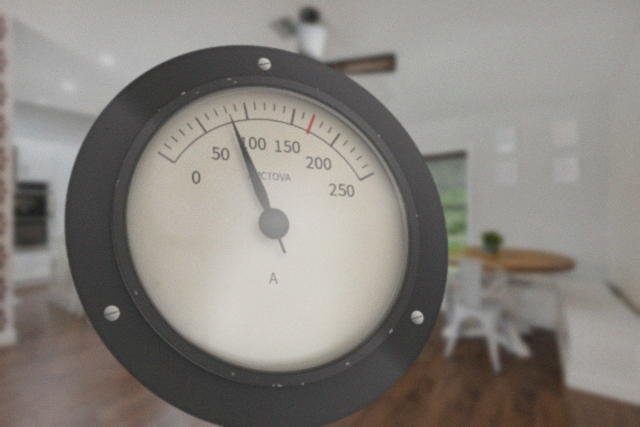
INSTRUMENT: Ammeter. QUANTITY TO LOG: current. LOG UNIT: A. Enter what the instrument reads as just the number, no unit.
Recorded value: 80
